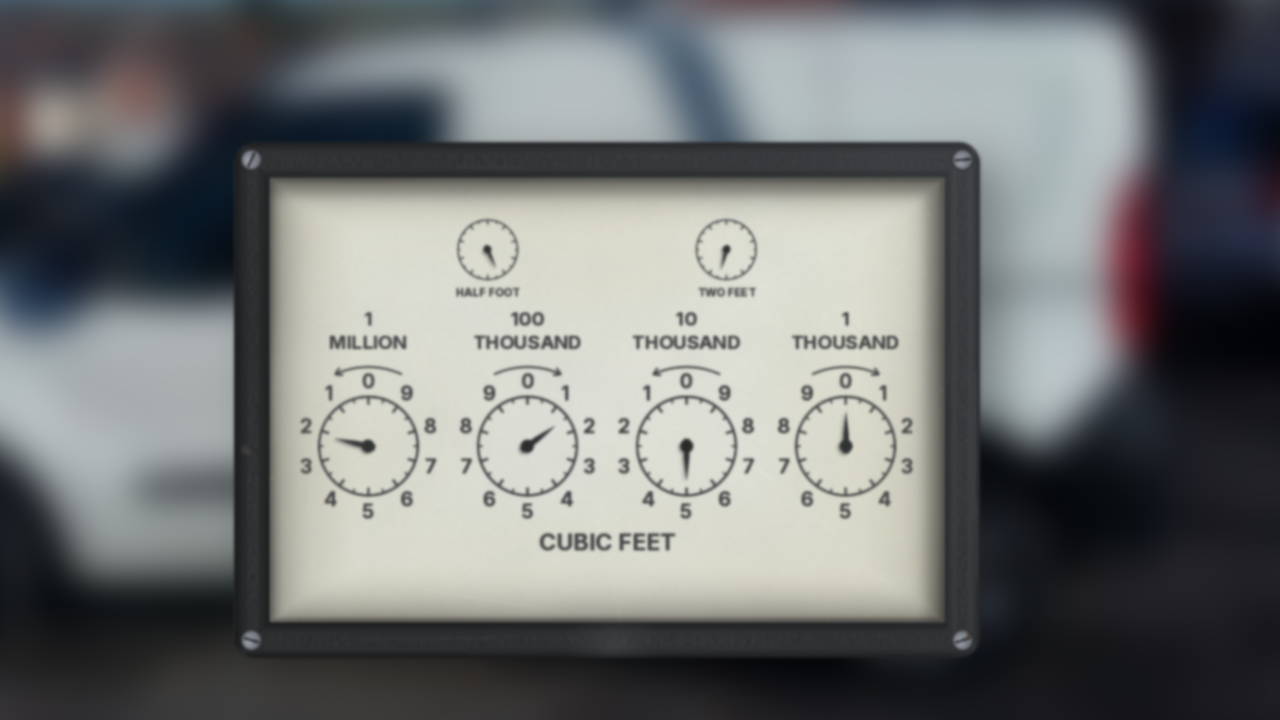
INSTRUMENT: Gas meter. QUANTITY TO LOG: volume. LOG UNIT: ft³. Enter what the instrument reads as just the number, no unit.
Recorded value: 215000
